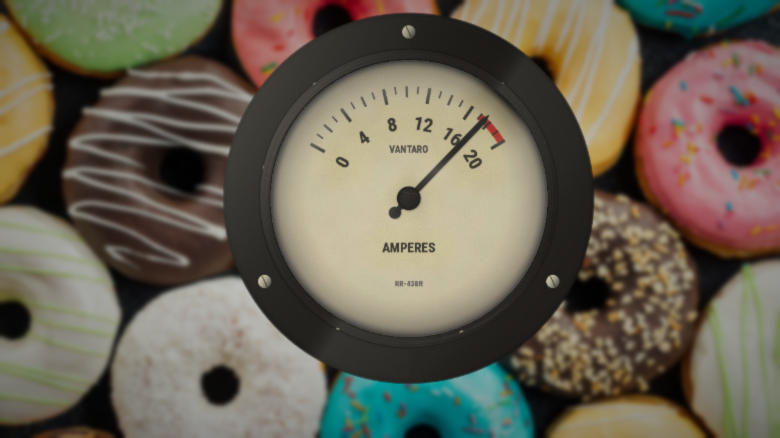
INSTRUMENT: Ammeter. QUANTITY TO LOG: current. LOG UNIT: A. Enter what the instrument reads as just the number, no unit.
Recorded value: 17.5
